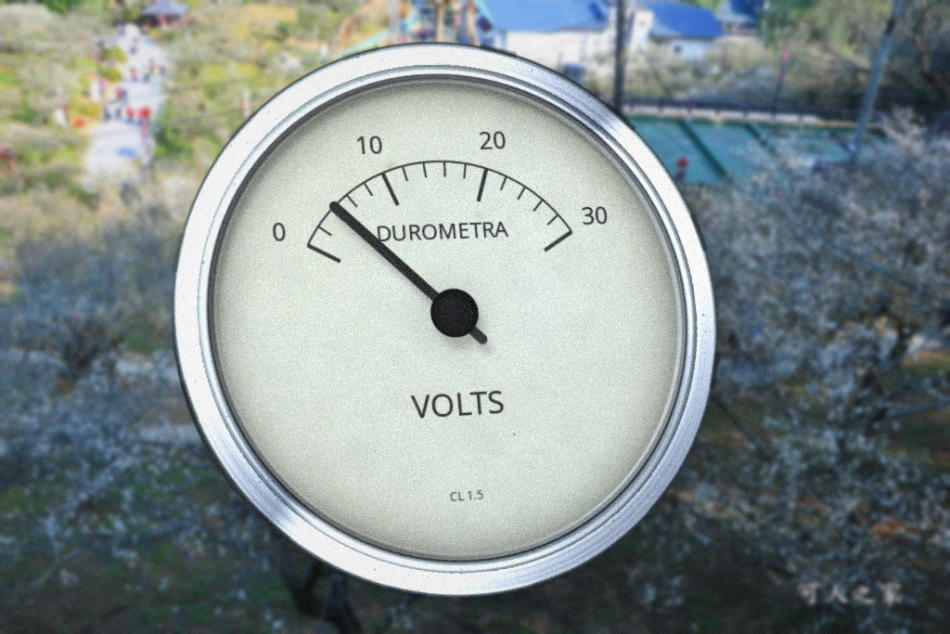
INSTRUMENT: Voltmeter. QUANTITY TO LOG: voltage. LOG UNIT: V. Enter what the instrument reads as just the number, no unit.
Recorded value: 4
